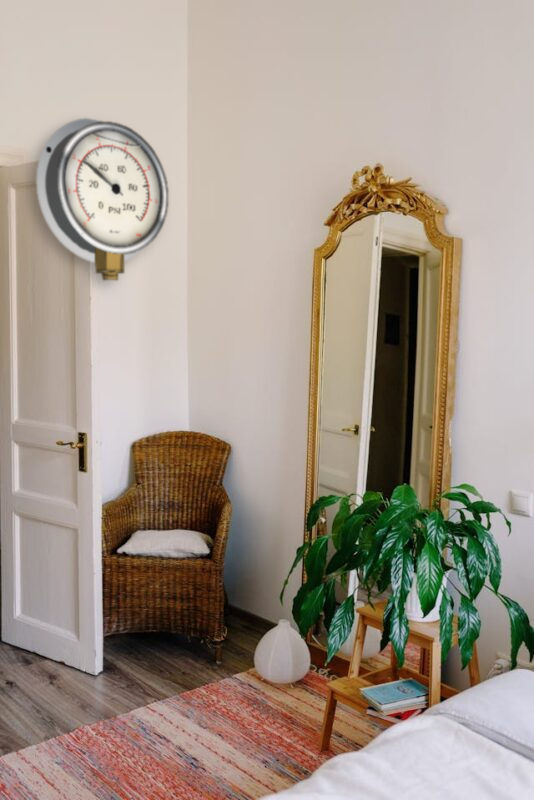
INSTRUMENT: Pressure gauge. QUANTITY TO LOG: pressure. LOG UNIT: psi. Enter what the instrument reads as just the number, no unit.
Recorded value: 30
